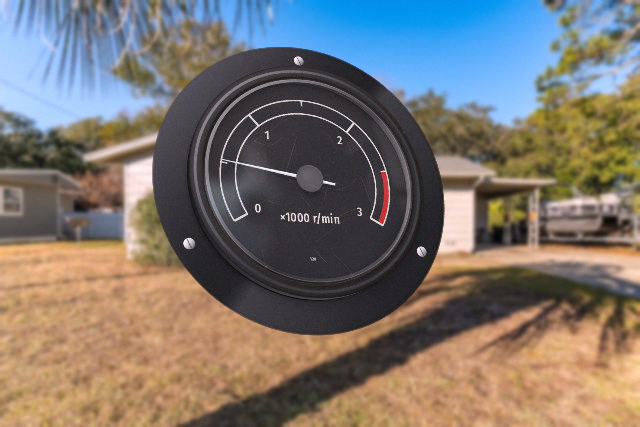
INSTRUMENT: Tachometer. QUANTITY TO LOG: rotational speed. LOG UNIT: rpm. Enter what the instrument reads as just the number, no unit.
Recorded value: 500
